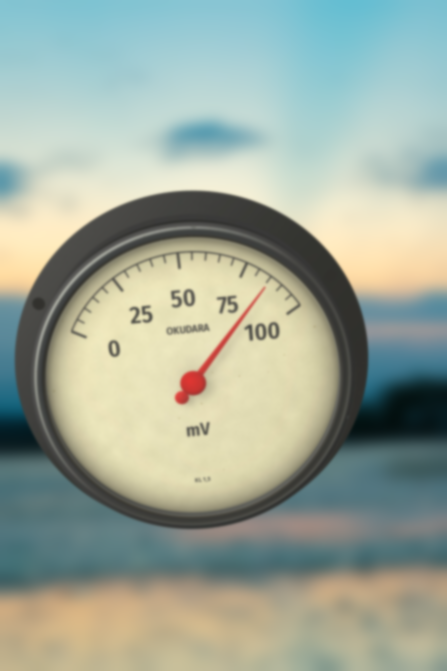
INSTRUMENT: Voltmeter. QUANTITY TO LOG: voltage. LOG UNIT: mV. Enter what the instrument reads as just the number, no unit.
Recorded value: 85
